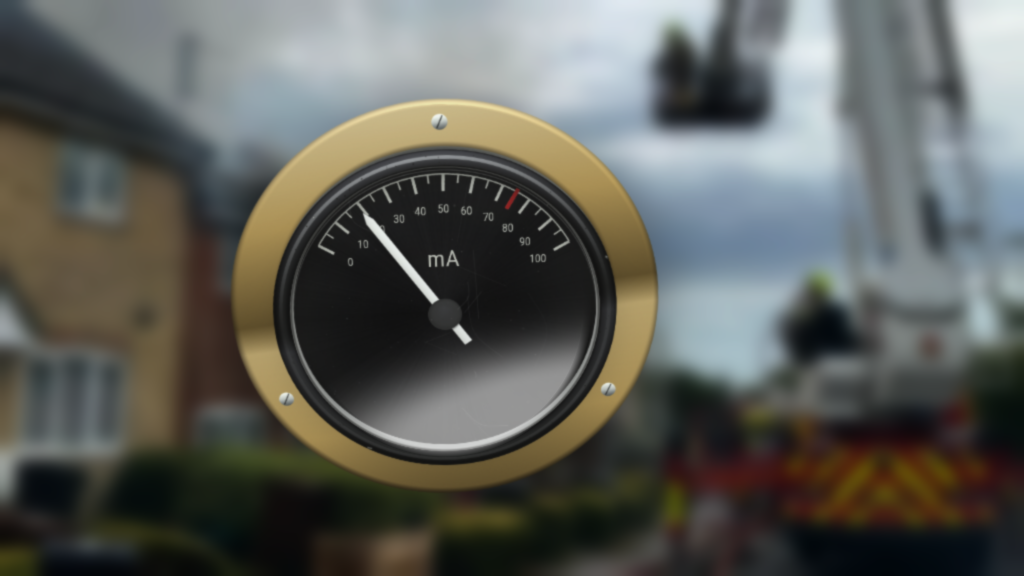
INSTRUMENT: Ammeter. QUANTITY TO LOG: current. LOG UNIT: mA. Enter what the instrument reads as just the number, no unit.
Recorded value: 20
